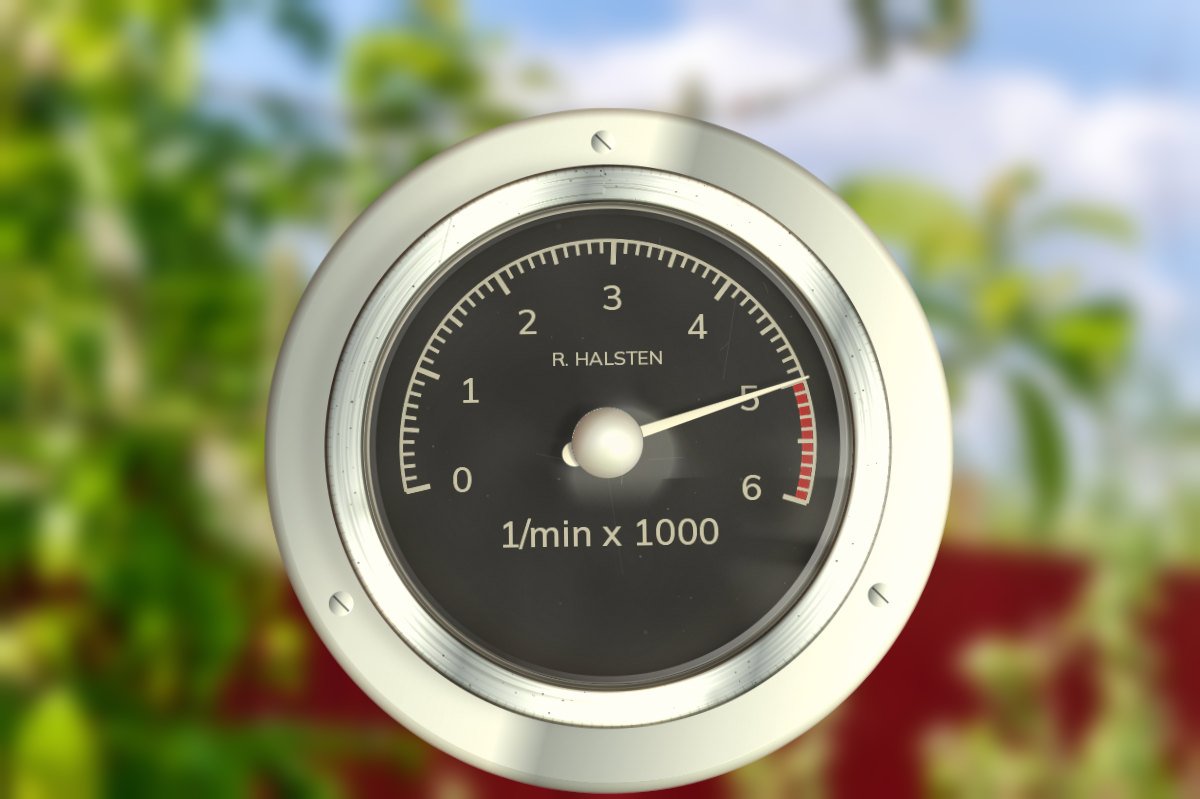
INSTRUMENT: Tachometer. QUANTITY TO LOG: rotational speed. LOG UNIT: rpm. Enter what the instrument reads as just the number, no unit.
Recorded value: 5000
